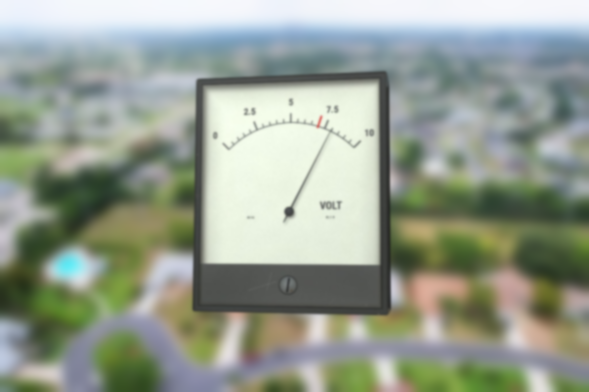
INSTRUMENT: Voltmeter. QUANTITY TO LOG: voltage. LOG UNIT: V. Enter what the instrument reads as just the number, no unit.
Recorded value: 8
